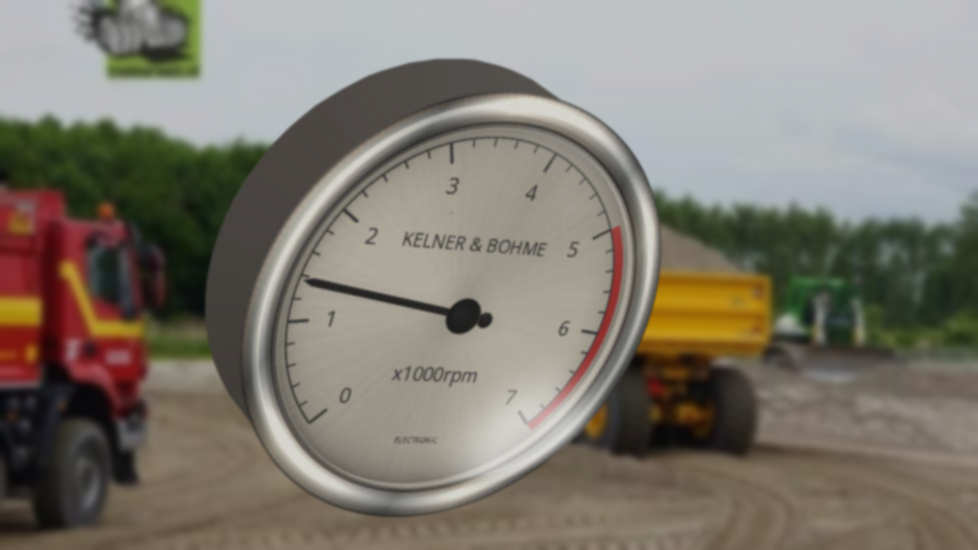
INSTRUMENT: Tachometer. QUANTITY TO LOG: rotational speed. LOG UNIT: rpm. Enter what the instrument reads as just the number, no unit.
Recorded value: 1400
